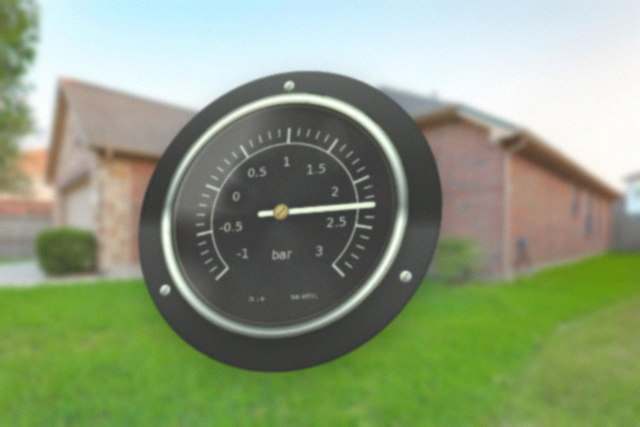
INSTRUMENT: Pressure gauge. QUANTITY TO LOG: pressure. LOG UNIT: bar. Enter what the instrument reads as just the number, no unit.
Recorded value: 2.3
